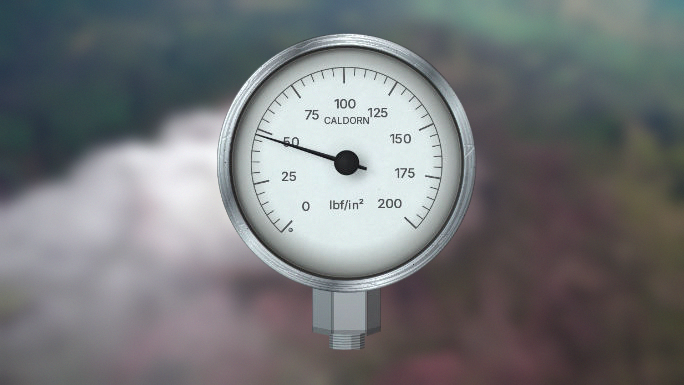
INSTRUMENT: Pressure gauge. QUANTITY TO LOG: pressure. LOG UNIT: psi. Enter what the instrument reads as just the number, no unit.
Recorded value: 47.5
